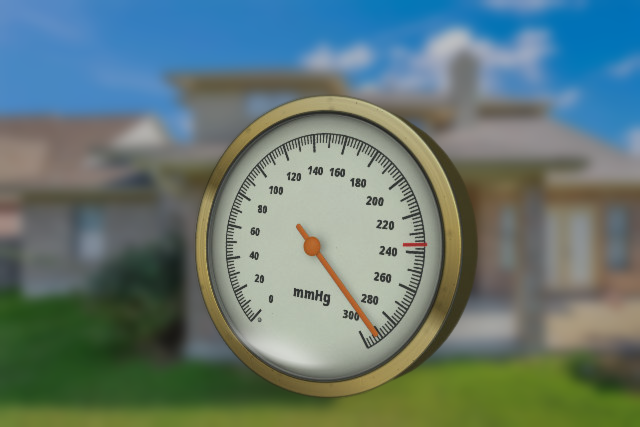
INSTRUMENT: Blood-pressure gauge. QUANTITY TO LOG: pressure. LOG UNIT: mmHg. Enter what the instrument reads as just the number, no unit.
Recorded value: 290
